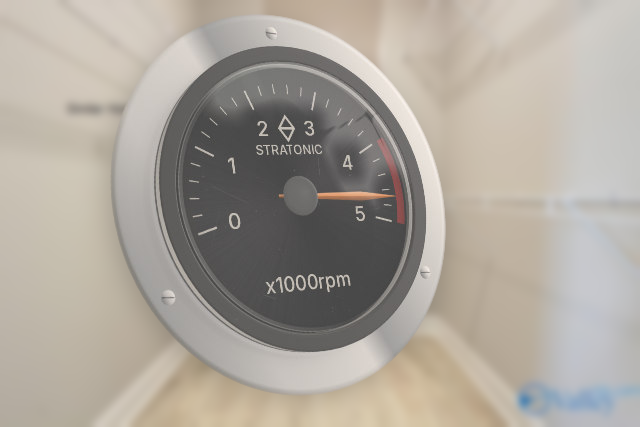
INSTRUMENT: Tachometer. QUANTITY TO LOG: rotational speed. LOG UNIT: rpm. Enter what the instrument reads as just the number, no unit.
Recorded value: 4700
